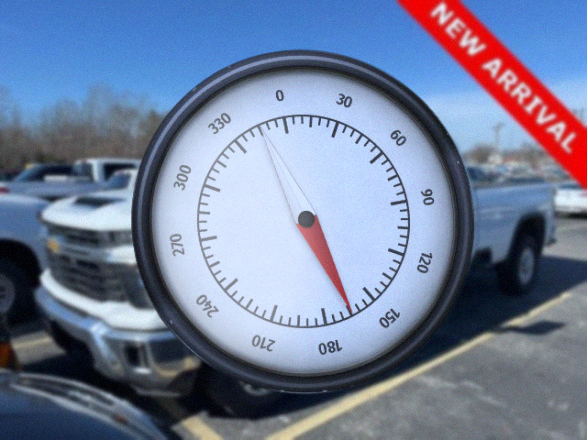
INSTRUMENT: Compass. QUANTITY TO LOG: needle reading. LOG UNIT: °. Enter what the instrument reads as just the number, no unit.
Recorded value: 165
